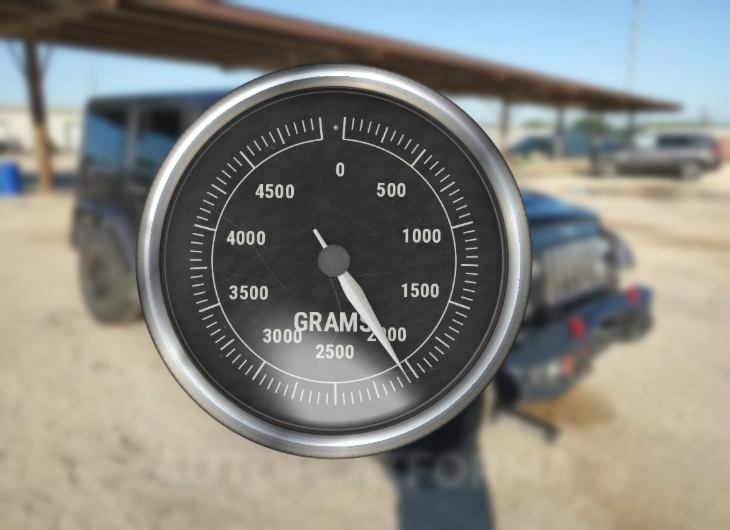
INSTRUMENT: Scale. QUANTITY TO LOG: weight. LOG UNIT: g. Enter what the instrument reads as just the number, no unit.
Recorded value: 2050
